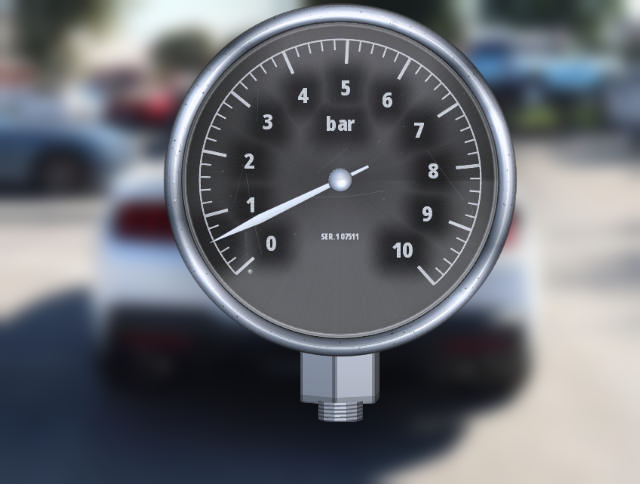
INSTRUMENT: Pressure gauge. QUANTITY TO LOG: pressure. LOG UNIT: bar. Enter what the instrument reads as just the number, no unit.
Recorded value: 0.6
